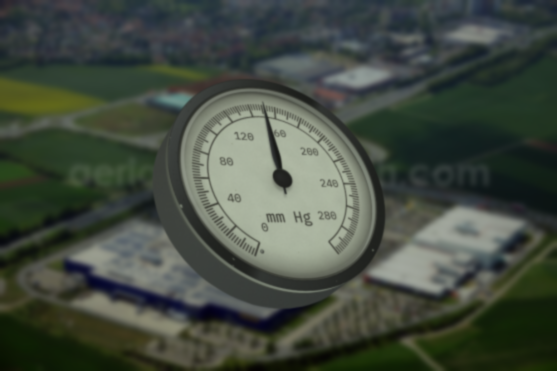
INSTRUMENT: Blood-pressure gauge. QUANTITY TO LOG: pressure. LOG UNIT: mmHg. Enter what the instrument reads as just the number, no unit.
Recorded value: 150
